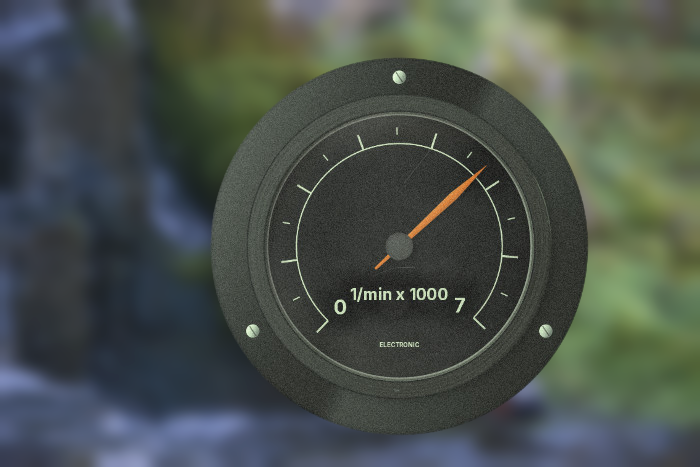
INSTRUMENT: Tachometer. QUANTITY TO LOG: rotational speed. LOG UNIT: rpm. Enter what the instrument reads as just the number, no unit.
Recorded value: 4750
